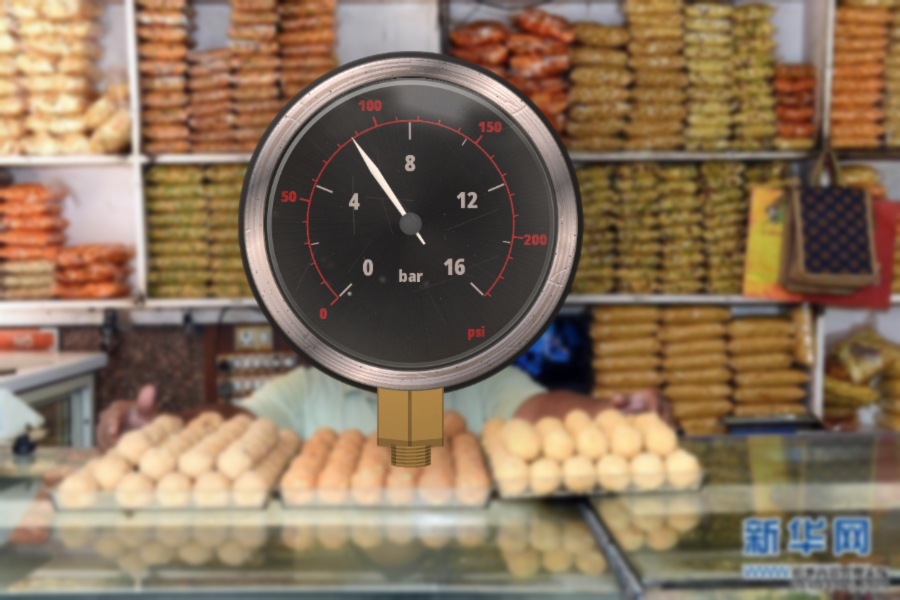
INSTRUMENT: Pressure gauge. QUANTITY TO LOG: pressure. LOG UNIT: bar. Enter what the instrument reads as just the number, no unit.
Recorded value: 6
